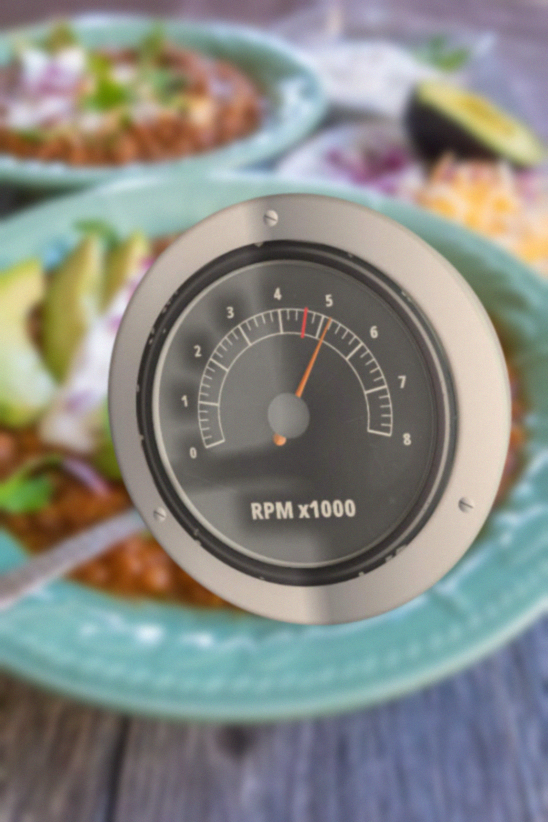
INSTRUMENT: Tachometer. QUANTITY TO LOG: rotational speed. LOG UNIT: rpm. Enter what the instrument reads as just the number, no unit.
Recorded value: 5200
